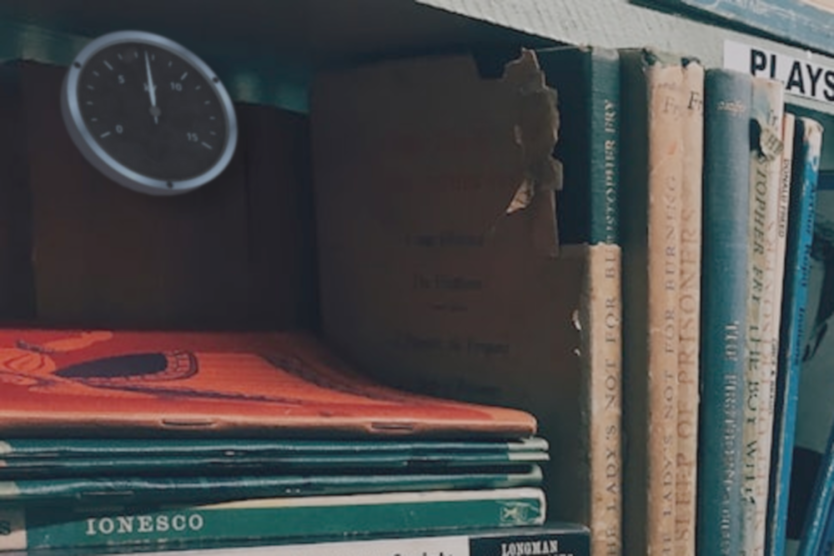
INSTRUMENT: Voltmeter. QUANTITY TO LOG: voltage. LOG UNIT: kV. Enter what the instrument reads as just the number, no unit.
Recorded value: 7.5
